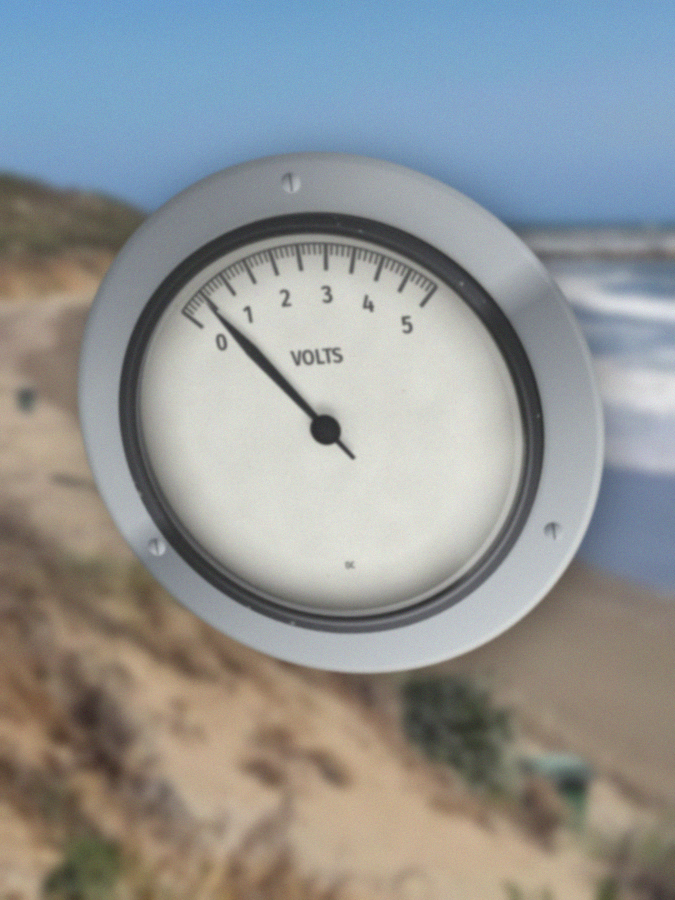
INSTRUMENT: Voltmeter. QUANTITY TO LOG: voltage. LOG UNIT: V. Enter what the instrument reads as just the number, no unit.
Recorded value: 0.5
